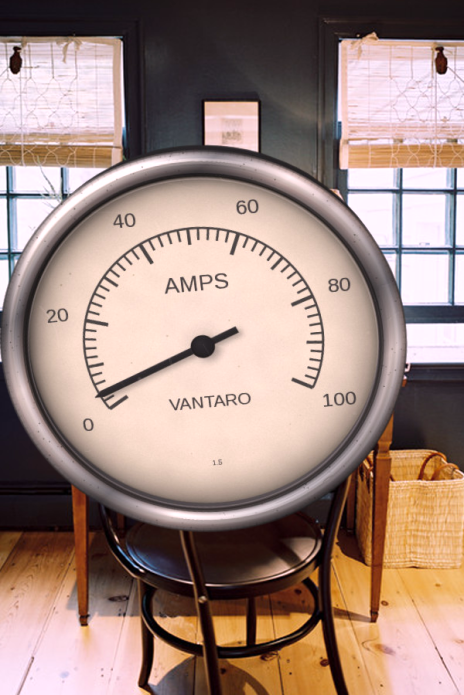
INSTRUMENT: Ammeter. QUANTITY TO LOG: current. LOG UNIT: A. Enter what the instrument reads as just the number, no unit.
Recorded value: 4
